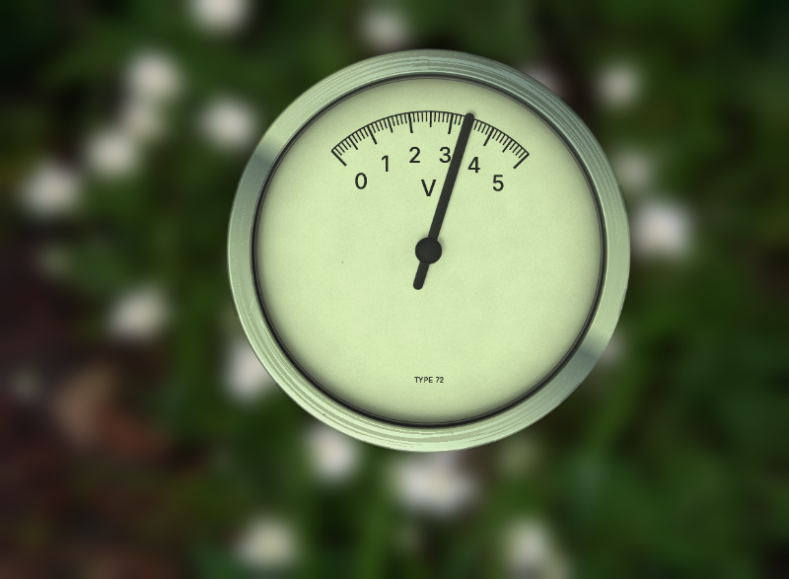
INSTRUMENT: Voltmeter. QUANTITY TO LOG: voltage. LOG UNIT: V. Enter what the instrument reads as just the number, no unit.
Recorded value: 3.4
